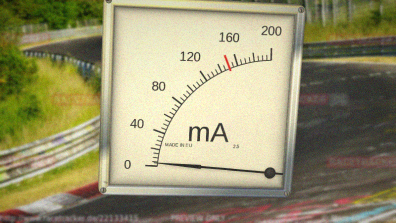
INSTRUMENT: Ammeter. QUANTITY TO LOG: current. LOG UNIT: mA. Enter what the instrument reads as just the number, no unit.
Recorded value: 5
